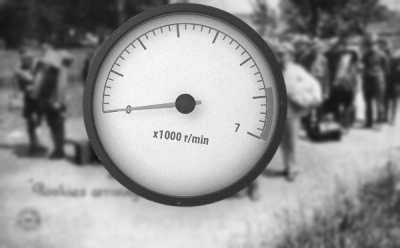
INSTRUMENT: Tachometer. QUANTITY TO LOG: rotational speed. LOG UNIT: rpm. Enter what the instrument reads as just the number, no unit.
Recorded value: 0
